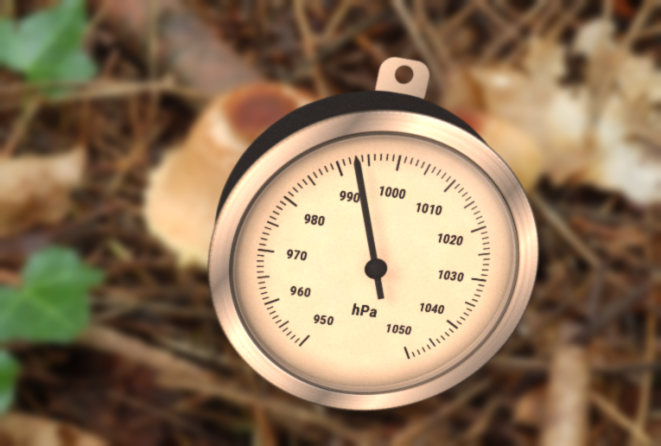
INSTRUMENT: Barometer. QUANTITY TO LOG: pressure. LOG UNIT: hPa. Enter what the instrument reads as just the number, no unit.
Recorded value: 993
